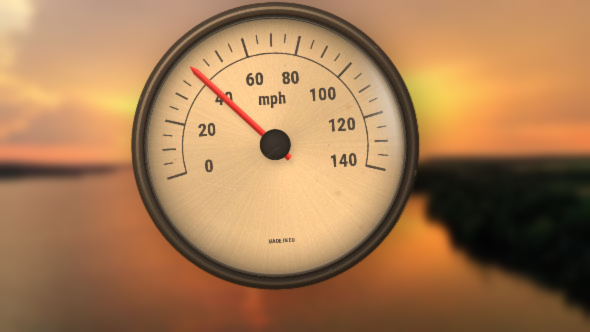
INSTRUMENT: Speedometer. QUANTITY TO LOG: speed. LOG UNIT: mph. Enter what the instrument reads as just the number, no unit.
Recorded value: 40
